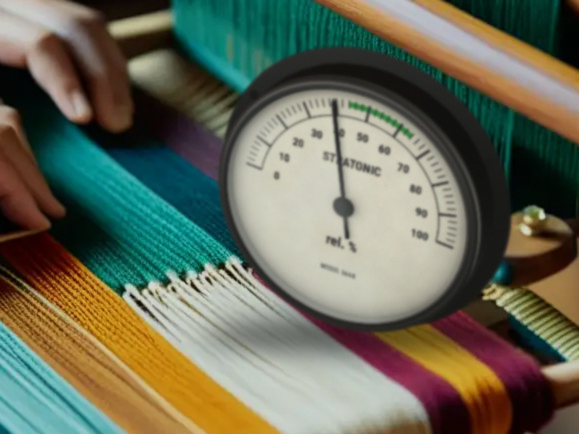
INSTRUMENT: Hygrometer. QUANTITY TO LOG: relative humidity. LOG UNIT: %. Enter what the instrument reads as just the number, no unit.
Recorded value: 40
